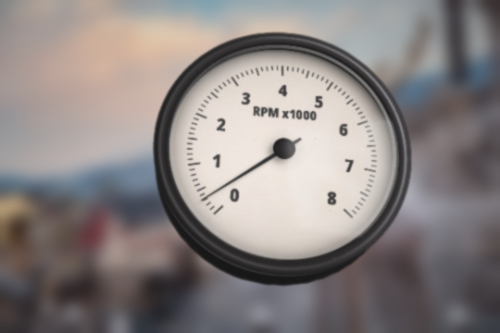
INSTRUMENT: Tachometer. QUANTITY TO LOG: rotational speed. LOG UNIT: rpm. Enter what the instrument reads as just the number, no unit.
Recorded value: 300
